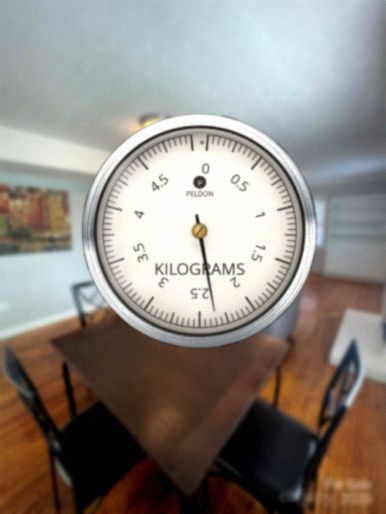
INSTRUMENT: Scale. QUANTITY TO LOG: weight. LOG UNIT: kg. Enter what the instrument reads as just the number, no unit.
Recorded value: 2.35
